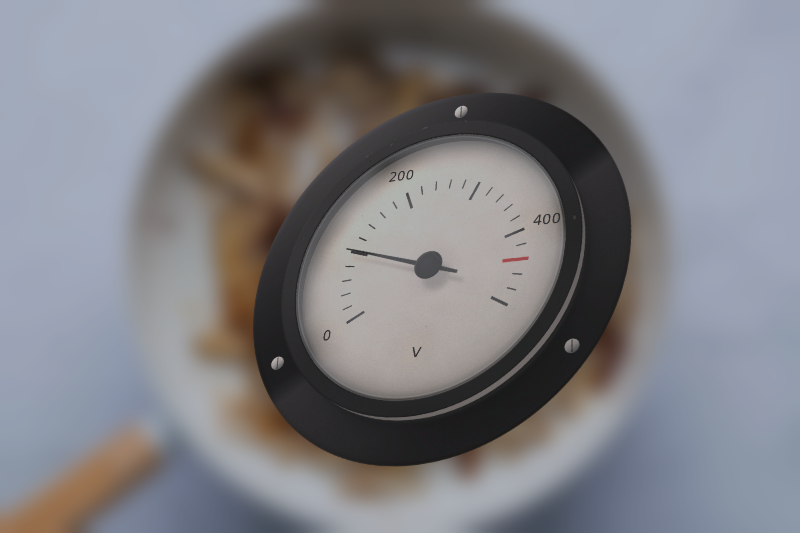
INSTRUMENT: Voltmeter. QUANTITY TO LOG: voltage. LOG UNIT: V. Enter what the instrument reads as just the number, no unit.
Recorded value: 100
